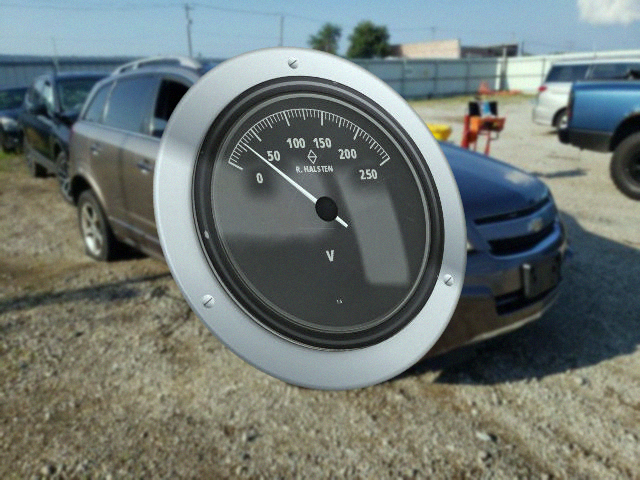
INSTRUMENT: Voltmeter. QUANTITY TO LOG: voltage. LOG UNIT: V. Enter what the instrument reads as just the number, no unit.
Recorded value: 25
